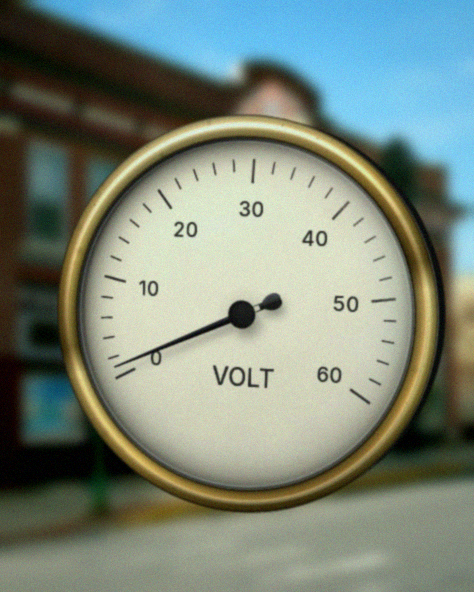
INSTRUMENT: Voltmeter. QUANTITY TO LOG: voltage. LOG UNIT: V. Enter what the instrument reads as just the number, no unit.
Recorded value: 1
